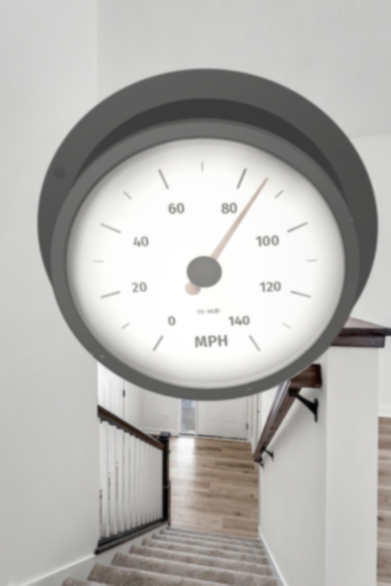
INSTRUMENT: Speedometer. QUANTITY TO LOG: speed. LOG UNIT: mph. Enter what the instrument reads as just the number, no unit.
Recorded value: 85
